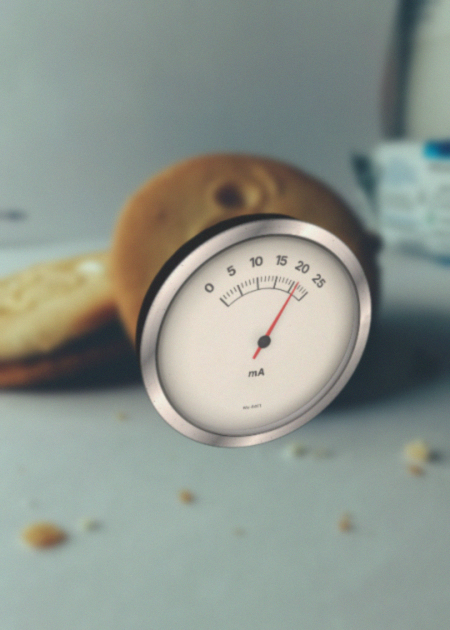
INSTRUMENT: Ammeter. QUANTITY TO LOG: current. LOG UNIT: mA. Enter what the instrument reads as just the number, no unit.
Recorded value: 20
